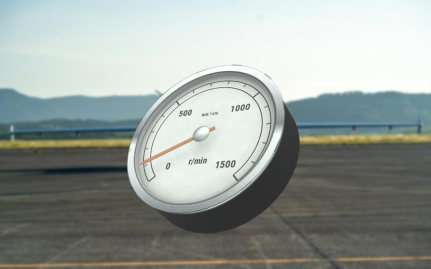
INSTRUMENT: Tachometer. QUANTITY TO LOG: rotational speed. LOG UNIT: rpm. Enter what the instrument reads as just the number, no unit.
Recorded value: 100
